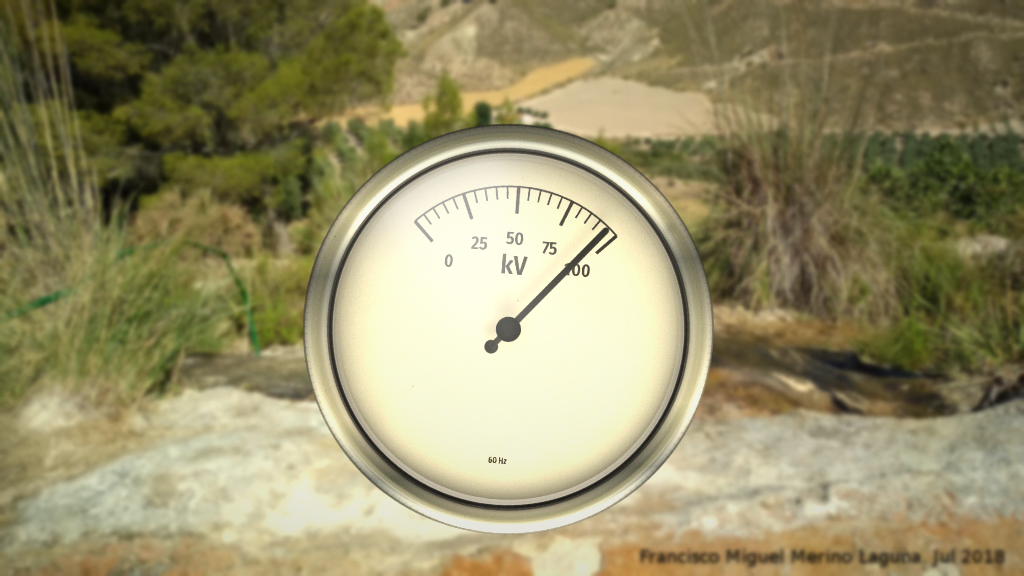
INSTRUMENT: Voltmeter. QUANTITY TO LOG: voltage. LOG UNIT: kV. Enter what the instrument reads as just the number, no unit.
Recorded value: 95
